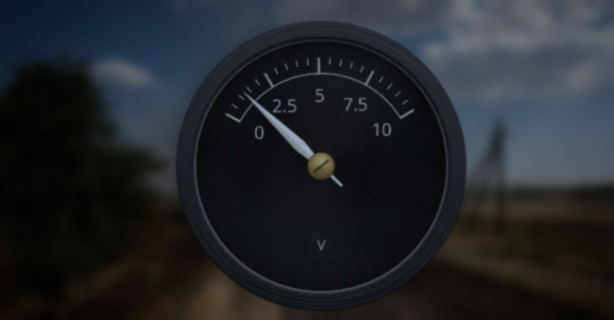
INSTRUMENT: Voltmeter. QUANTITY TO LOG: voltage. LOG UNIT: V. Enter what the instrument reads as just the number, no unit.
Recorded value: 1.25
